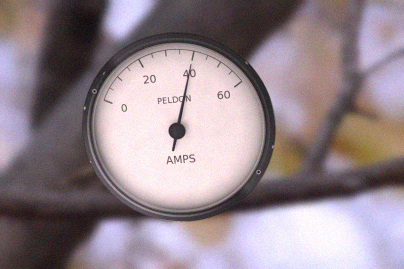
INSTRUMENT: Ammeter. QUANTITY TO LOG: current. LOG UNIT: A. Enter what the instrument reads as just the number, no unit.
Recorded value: 40
